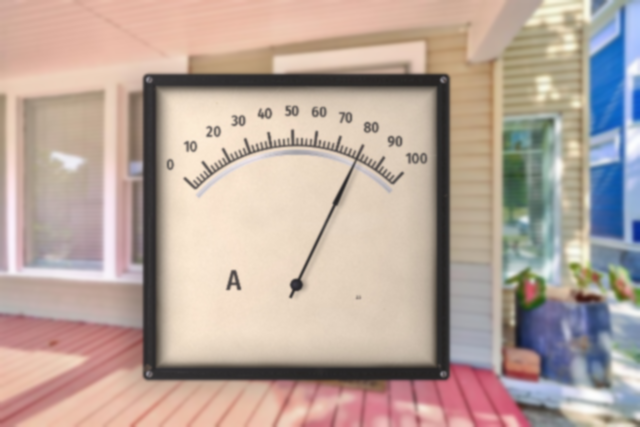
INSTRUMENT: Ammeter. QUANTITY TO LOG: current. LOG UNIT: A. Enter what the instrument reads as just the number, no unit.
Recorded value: 80
